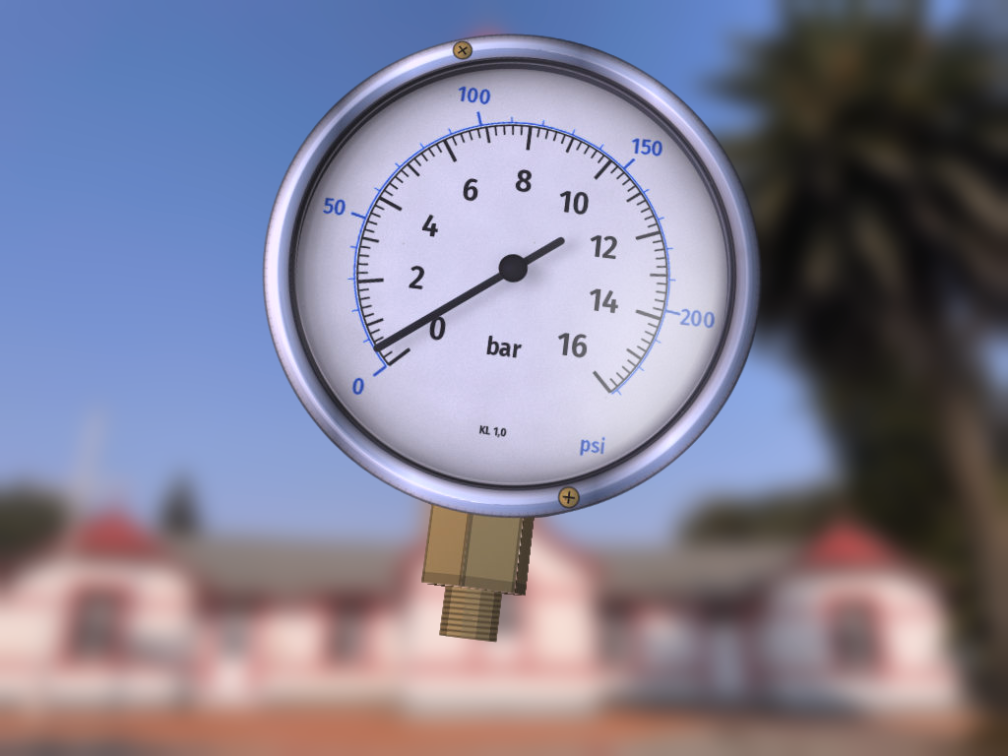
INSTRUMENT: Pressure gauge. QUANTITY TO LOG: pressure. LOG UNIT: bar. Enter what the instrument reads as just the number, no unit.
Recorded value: 0.4
